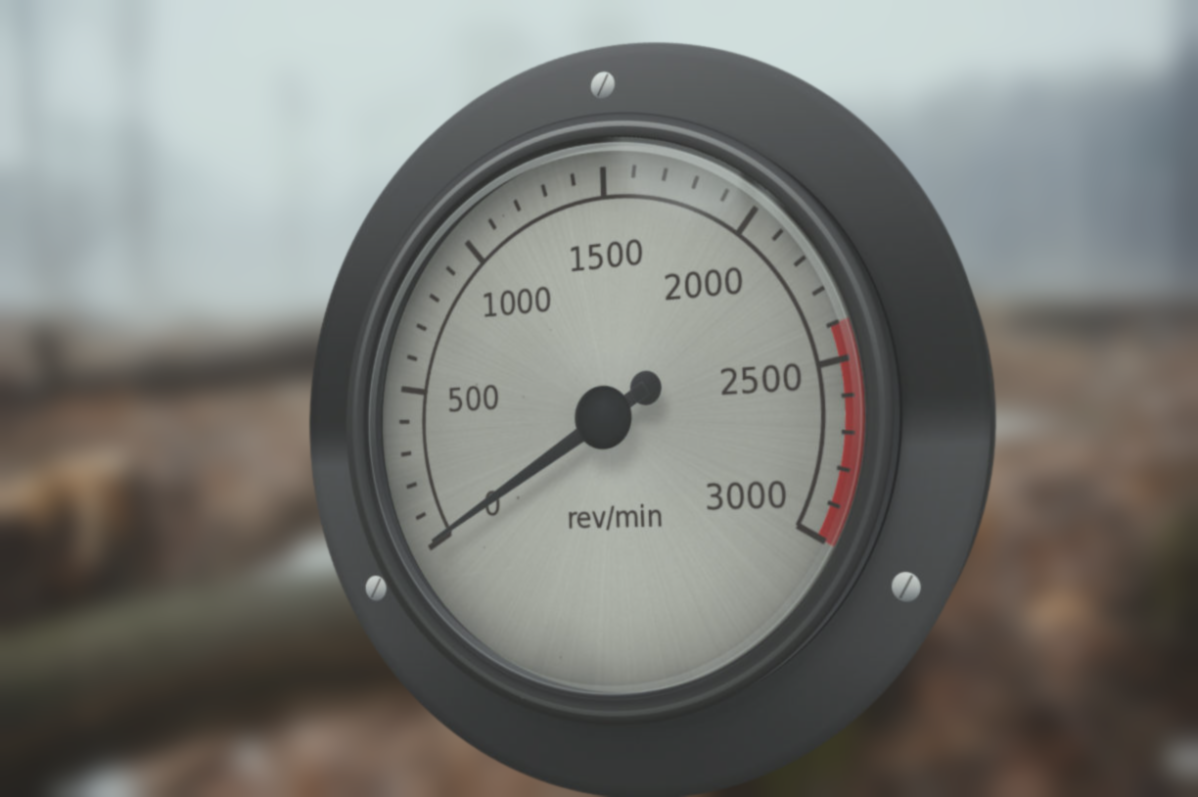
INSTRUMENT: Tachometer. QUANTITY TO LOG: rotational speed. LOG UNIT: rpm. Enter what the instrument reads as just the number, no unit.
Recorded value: 0
